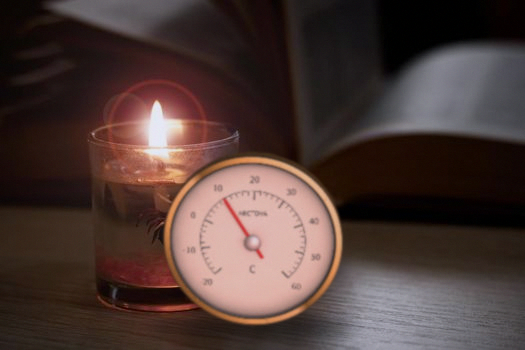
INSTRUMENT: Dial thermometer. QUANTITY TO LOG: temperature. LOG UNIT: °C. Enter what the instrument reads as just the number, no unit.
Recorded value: 10
